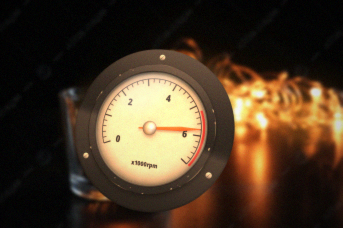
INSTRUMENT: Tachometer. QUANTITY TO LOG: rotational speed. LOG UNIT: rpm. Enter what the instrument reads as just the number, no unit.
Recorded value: 5800
